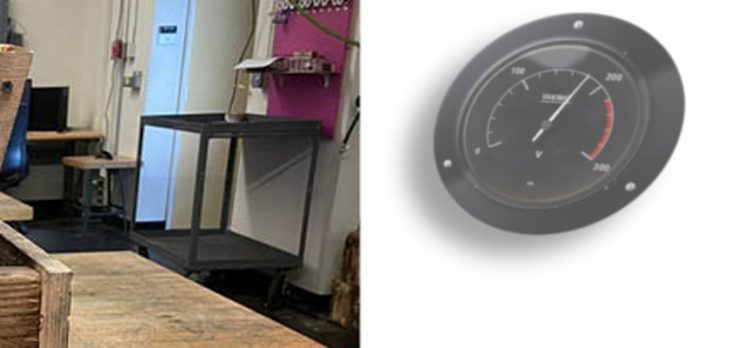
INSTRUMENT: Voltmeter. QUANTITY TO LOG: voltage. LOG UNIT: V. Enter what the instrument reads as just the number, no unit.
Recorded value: 180
